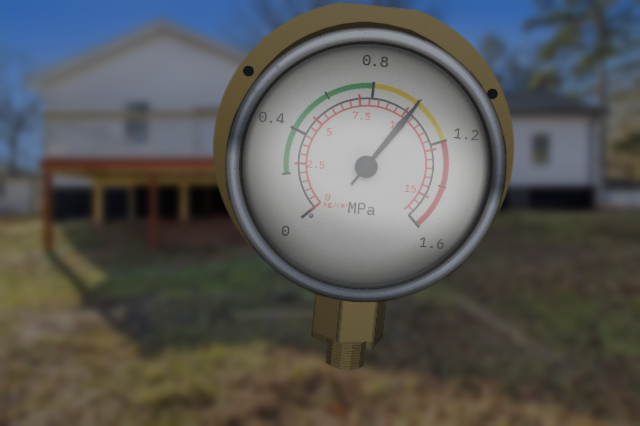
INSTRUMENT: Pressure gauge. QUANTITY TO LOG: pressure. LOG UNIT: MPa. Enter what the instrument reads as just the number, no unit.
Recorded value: 1
